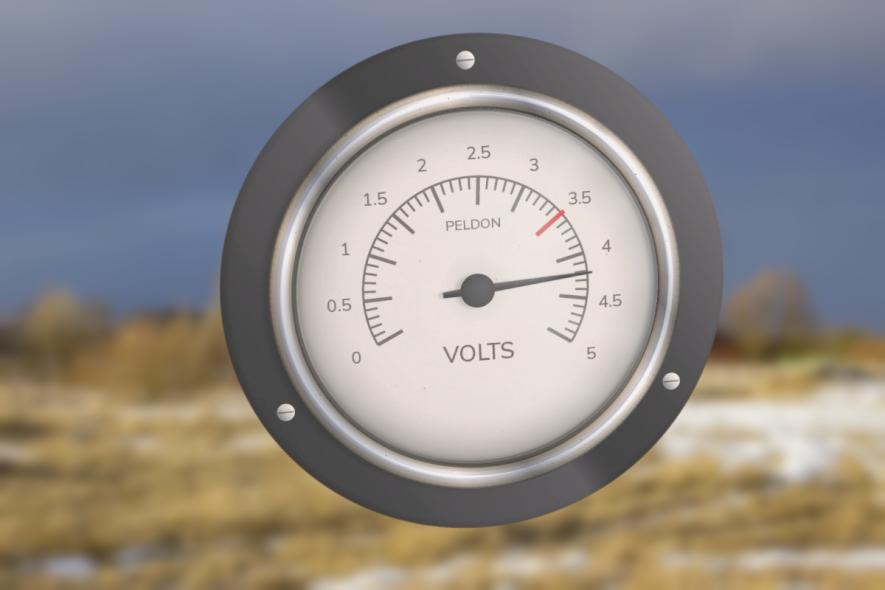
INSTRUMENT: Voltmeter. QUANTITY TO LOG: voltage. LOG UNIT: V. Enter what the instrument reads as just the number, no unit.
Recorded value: 4.2
